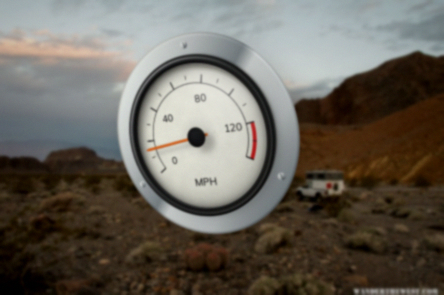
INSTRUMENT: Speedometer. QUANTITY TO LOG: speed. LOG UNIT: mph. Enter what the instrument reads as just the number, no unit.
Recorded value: 15
